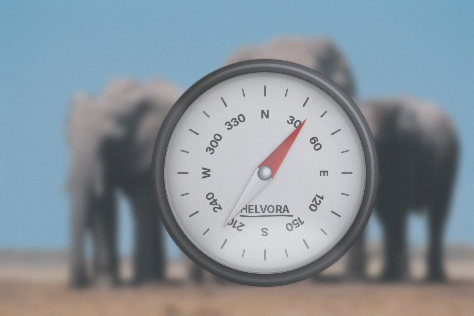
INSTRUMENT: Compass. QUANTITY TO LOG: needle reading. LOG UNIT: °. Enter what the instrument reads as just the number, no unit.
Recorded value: 37.5
